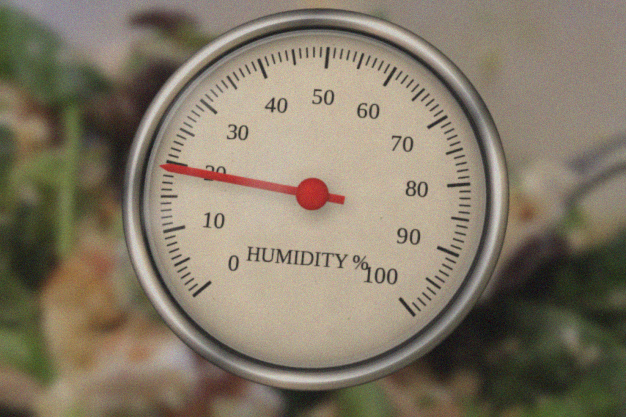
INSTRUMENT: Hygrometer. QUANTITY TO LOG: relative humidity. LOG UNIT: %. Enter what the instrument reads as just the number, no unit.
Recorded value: 19
